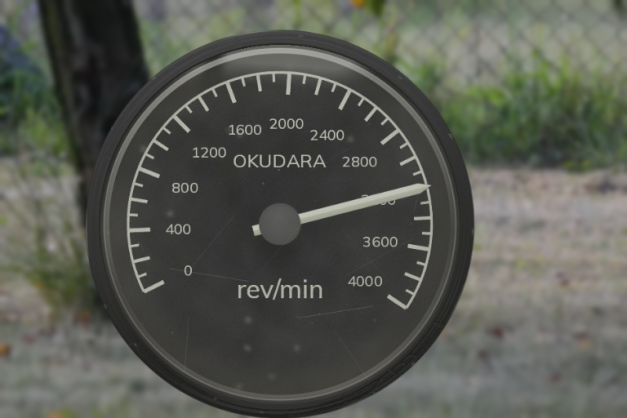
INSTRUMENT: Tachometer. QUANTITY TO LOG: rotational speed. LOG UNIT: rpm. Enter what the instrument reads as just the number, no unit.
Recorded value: 3200
